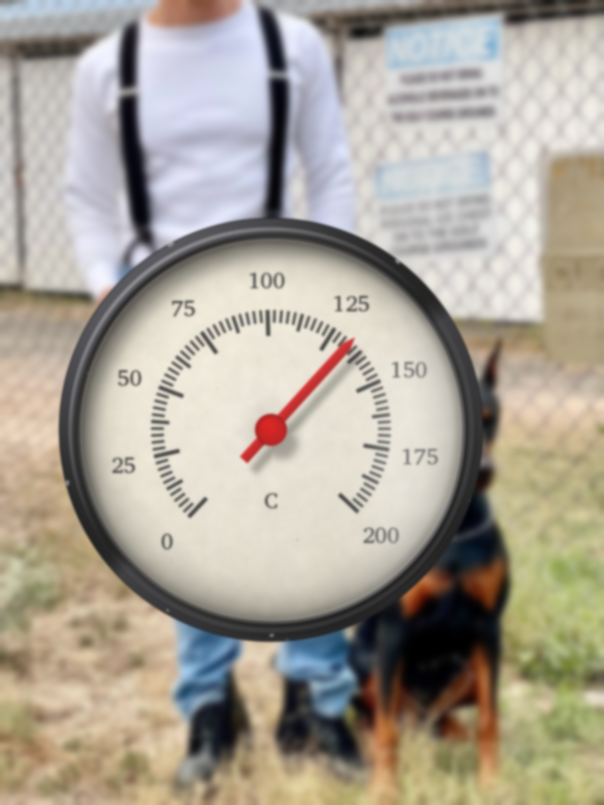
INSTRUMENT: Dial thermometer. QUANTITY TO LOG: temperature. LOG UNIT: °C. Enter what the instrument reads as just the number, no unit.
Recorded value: 132.5
